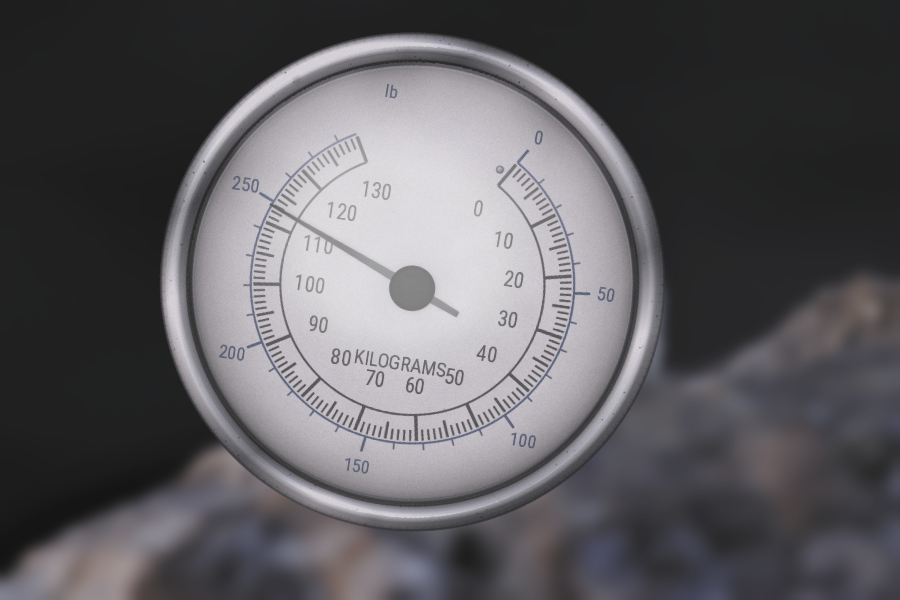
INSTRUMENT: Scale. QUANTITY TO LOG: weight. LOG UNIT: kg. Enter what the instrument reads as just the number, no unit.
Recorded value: 113
